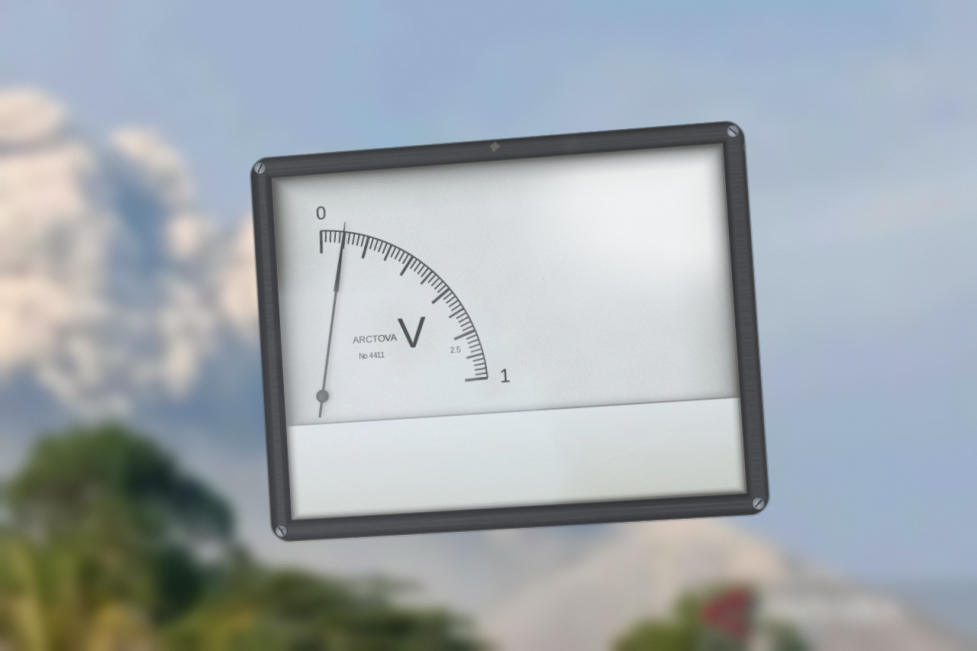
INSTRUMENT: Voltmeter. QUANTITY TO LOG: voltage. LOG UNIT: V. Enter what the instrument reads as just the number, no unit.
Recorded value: 0.1
